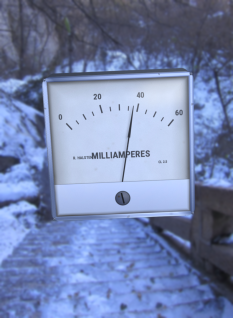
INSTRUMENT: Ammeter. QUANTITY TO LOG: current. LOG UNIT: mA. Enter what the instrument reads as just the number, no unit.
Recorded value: 37.5
